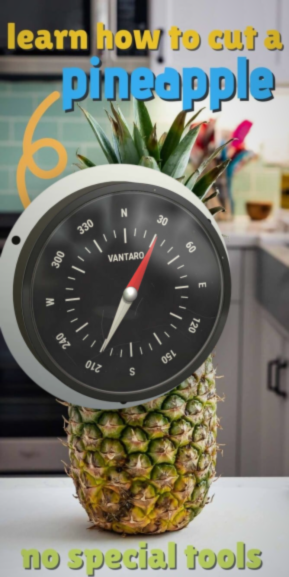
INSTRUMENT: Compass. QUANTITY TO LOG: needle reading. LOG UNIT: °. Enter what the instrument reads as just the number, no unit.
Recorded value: 30
